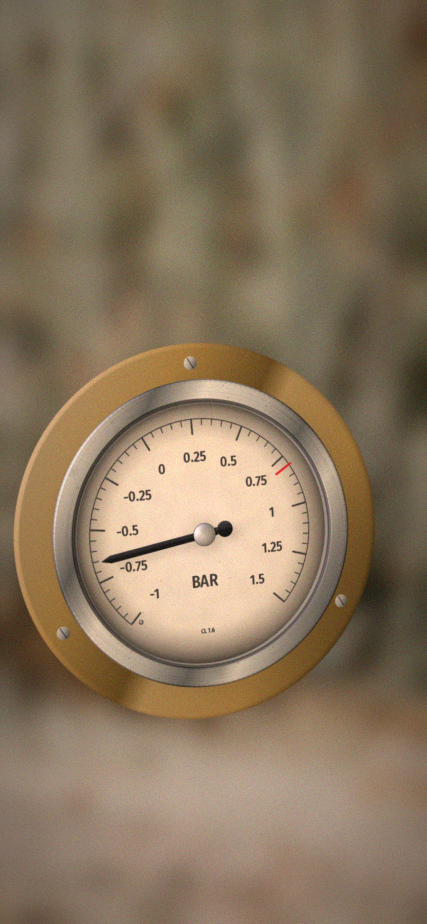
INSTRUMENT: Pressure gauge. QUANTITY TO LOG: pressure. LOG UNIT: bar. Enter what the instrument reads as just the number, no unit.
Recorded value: -0.65
